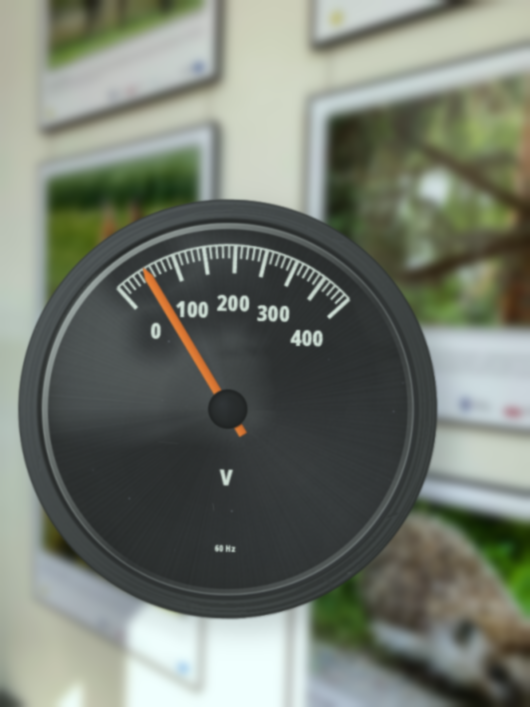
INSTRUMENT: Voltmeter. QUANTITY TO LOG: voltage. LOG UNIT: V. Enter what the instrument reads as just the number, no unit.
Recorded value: 50
